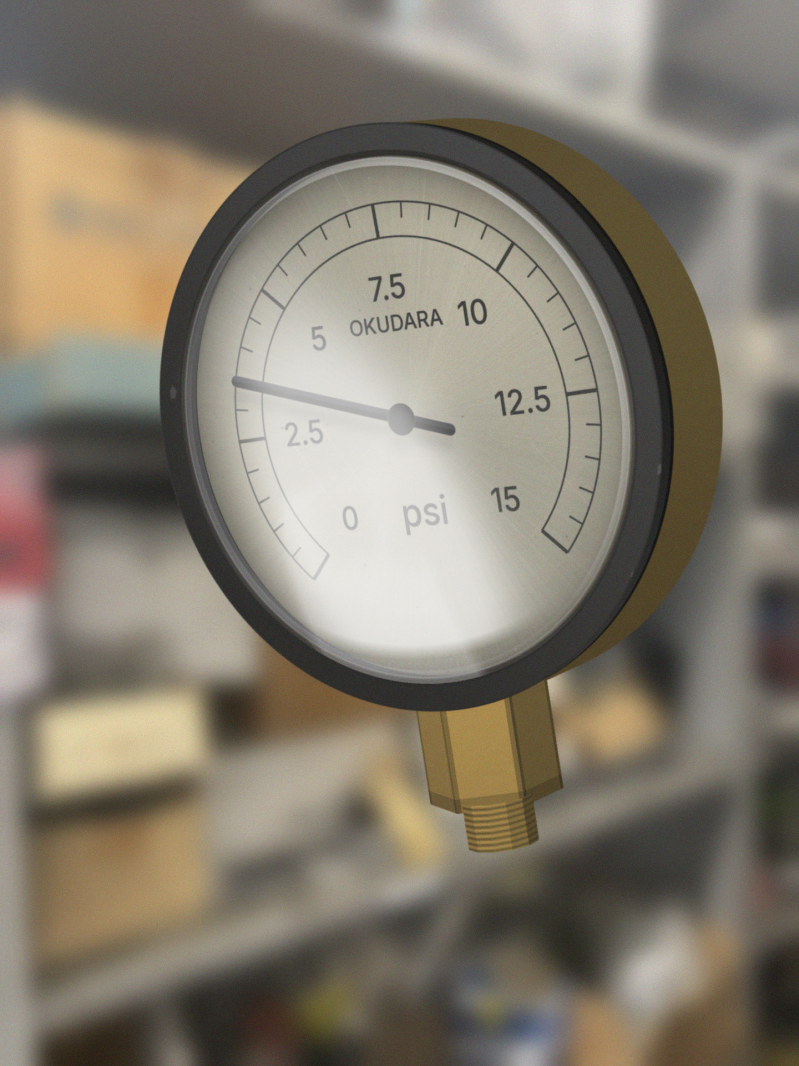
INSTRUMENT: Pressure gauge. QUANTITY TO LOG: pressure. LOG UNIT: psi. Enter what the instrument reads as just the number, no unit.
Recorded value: 3.5
